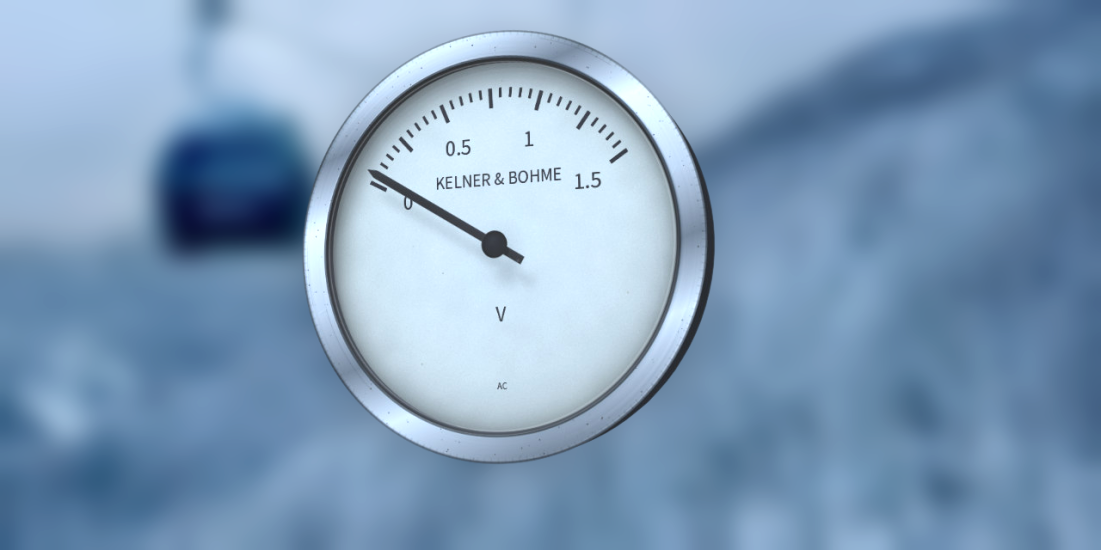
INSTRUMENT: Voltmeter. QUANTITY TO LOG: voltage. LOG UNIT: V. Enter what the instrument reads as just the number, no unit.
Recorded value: 0.05
